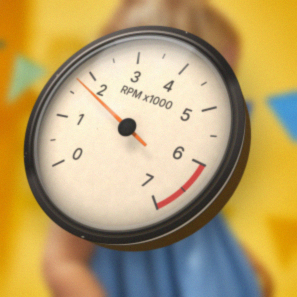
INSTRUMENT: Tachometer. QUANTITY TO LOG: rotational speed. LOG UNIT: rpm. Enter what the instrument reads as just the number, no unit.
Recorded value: 1750
